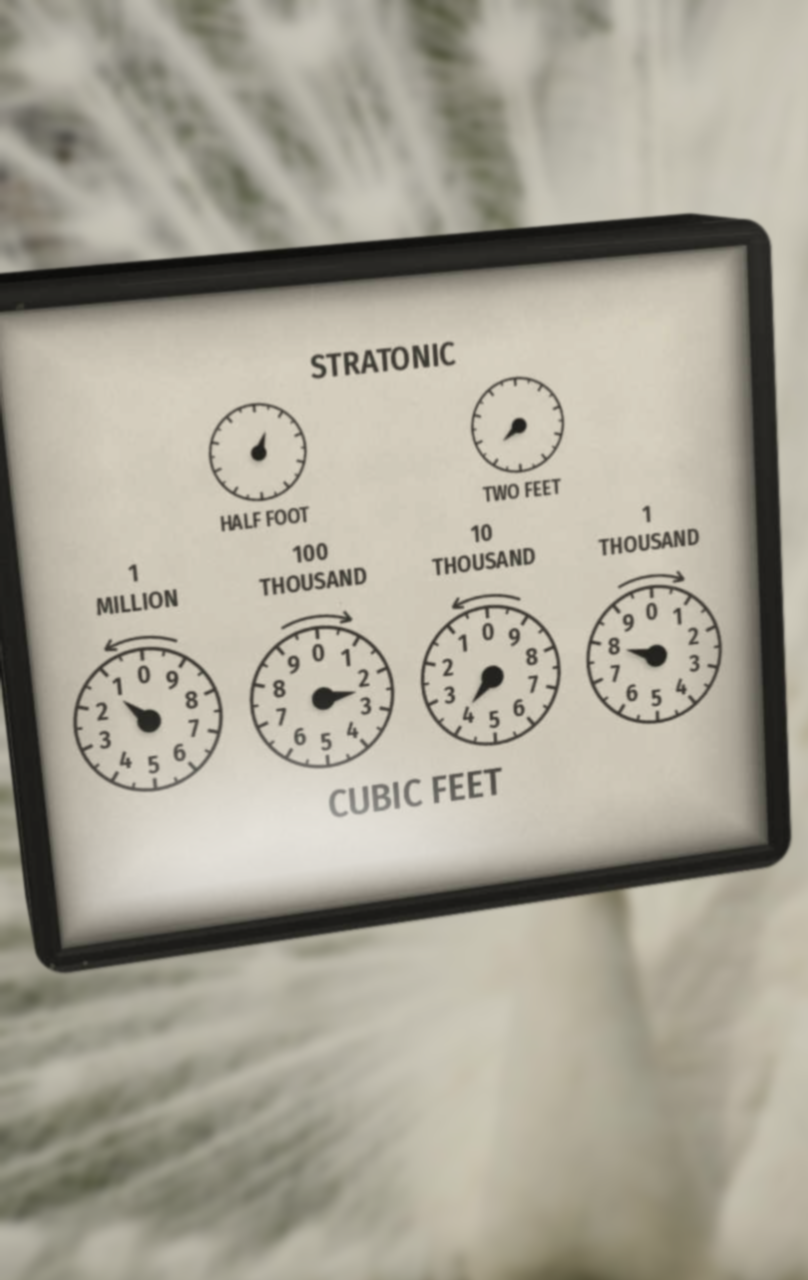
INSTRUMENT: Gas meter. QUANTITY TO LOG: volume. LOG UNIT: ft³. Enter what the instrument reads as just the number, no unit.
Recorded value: 123800
